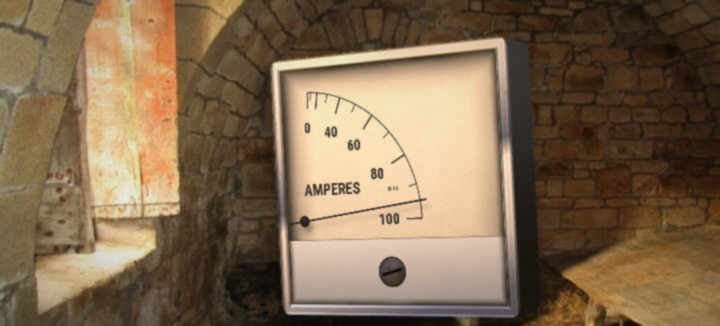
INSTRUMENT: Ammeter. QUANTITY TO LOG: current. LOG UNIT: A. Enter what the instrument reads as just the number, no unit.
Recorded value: 95
